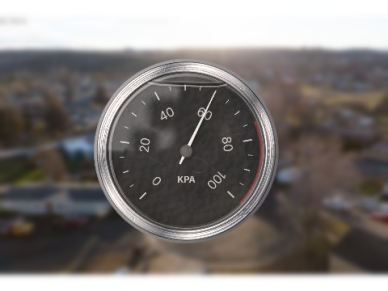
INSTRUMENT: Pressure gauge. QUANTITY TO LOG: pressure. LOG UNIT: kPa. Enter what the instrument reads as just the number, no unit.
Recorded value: 60
